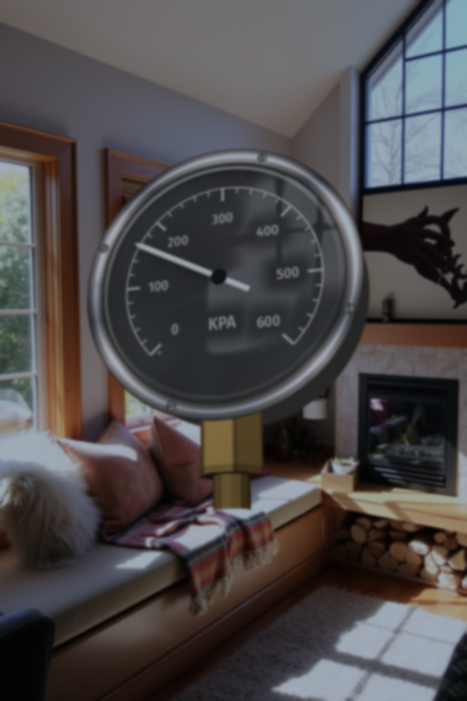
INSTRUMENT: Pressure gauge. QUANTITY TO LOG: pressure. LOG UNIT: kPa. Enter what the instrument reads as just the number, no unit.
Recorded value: 160
